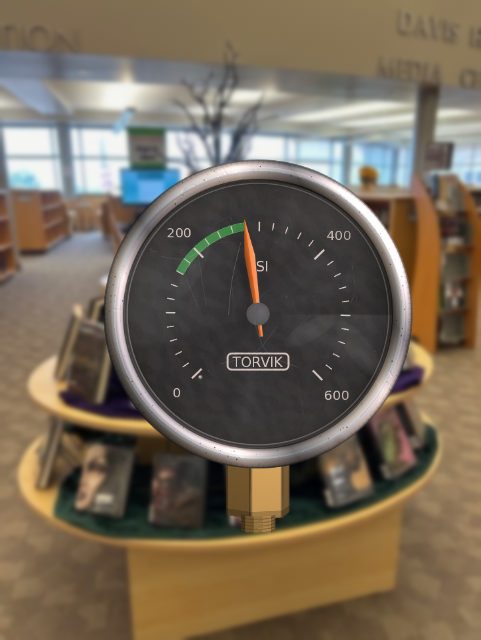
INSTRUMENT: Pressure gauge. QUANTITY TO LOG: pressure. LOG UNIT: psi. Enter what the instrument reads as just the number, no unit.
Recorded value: 280
